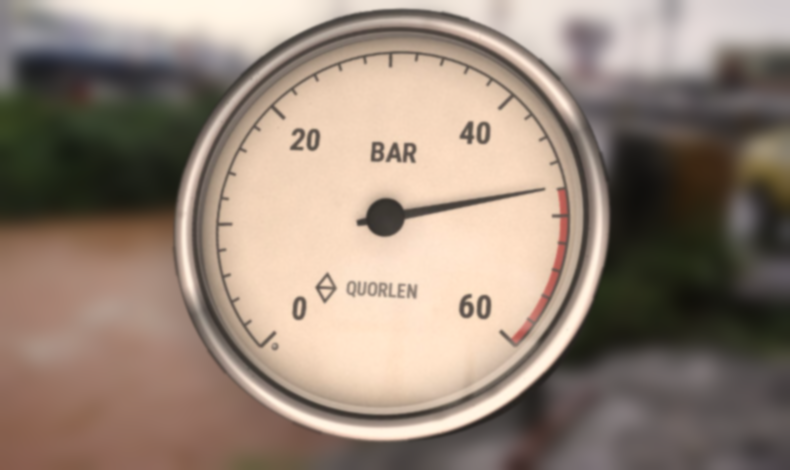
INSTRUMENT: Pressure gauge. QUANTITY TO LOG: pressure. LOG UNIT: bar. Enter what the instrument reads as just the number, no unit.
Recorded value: 48
